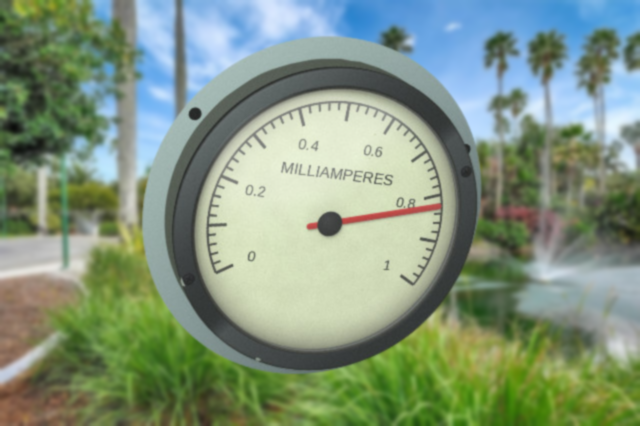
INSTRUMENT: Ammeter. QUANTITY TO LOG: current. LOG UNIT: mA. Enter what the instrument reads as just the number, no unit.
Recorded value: 0.82
